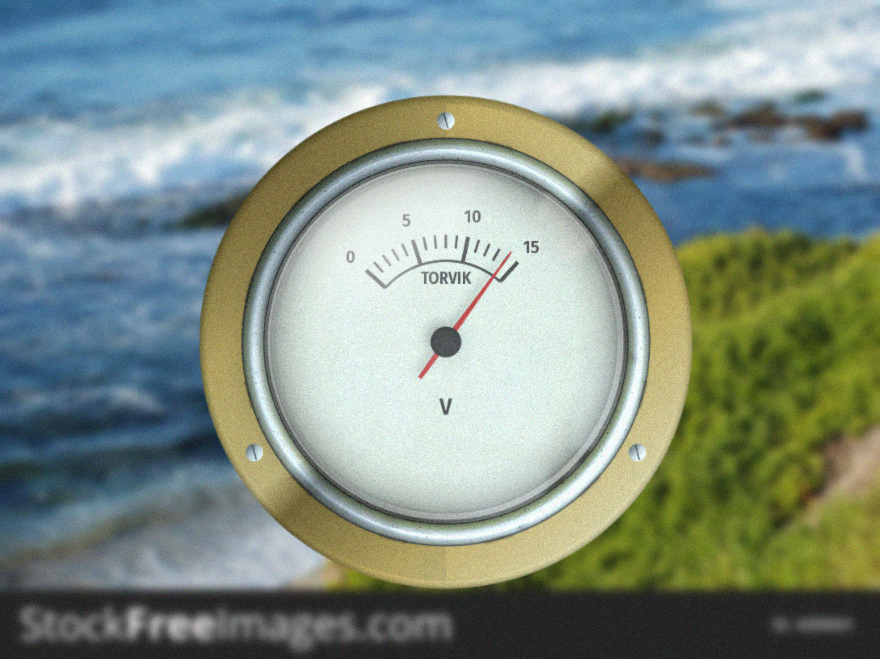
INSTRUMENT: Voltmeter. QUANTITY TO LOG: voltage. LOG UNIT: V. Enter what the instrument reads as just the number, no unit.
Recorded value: 14
